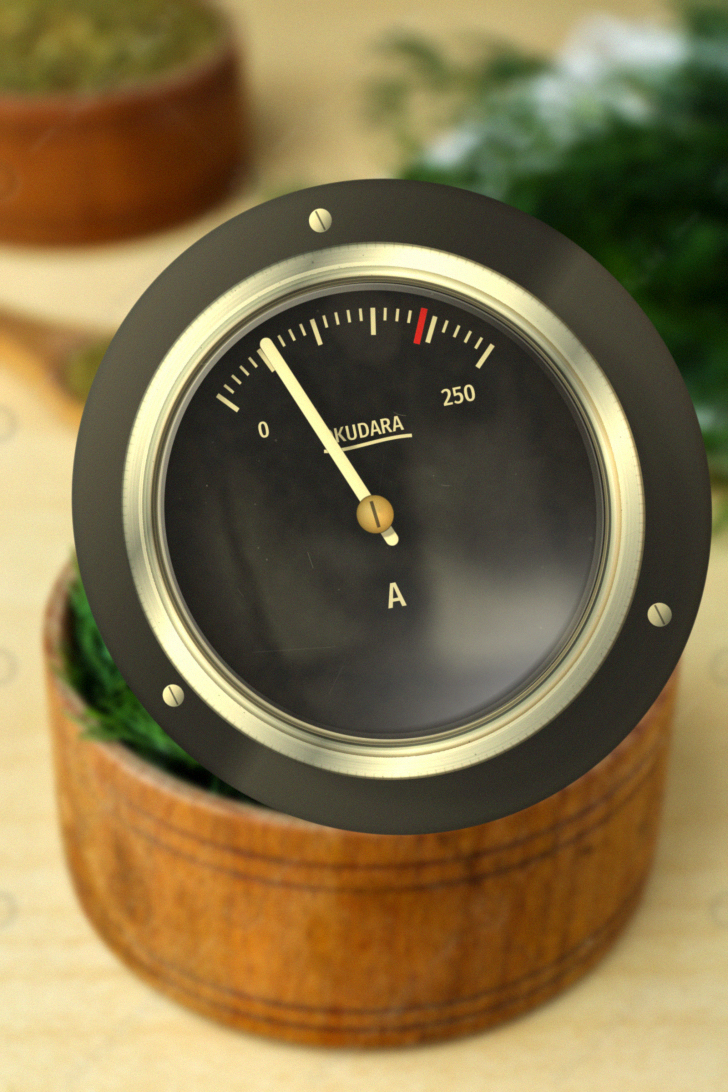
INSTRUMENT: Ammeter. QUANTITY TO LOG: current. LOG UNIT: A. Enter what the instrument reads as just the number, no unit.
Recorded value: 60
